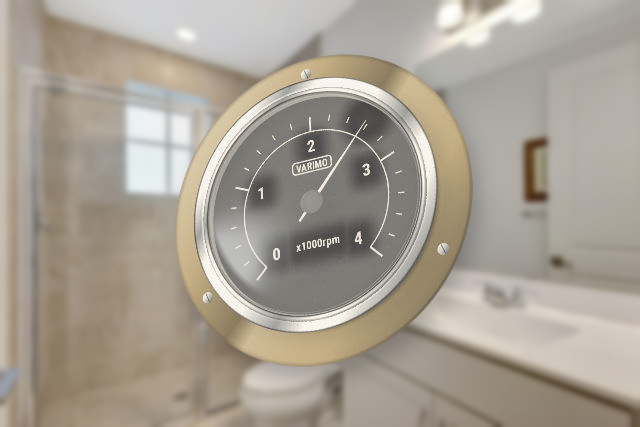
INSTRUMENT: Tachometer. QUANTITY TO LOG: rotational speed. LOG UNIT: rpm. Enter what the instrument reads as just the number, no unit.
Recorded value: 2600
